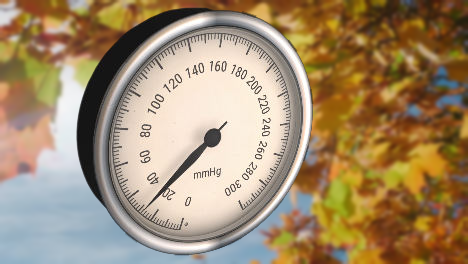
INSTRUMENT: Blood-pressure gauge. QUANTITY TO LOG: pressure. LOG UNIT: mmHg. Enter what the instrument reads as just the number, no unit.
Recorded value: 30
